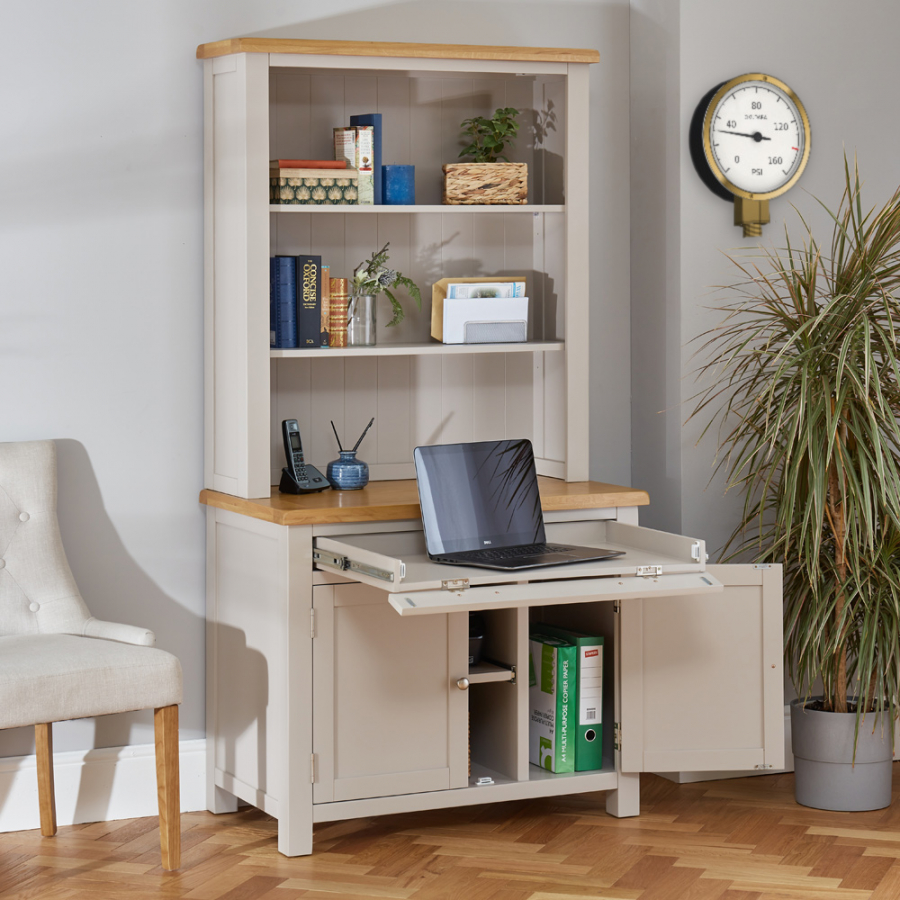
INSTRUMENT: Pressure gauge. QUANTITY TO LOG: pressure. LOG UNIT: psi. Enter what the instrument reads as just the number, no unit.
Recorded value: 30
